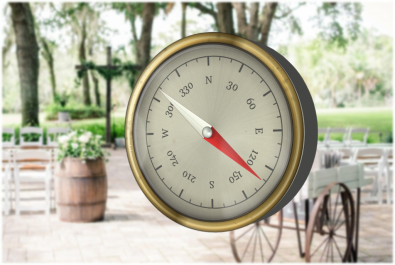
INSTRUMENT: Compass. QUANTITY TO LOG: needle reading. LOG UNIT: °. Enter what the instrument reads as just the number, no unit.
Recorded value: 130
